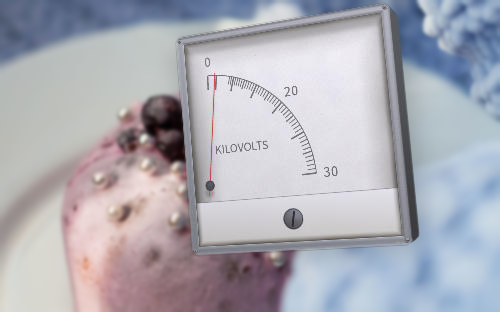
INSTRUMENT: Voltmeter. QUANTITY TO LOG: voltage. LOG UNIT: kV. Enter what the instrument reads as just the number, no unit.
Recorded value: 5
